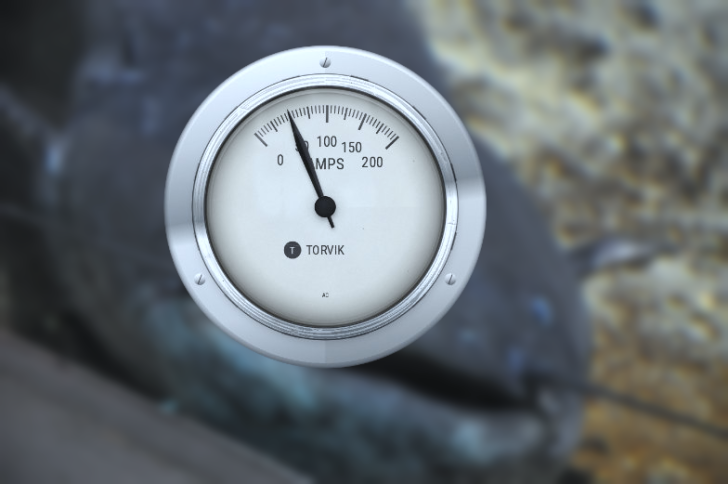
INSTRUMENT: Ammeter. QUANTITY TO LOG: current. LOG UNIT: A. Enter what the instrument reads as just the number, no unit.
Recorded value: 50
